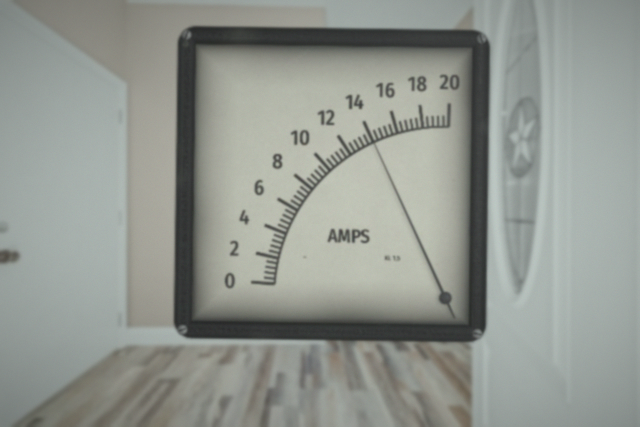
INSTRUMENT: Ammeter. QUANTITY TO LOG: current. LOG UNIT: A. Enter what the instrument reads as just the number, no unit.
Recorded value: 14
